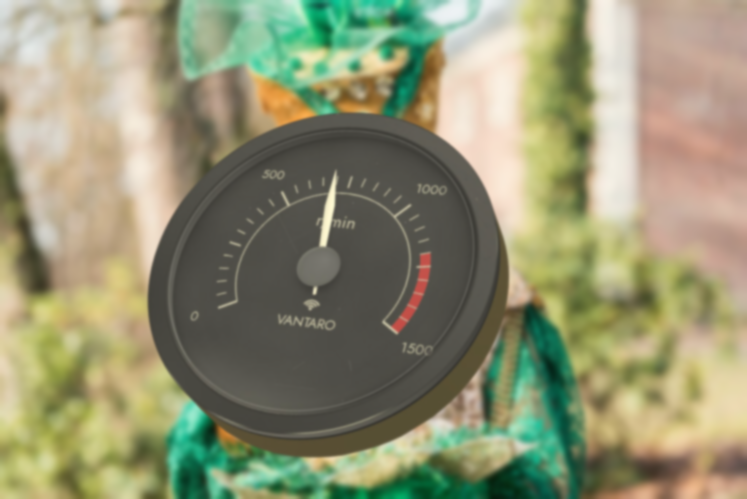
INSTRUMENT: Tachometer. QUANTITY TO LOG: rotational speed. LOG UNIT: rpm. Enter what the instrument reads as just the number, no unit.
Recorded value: 700
